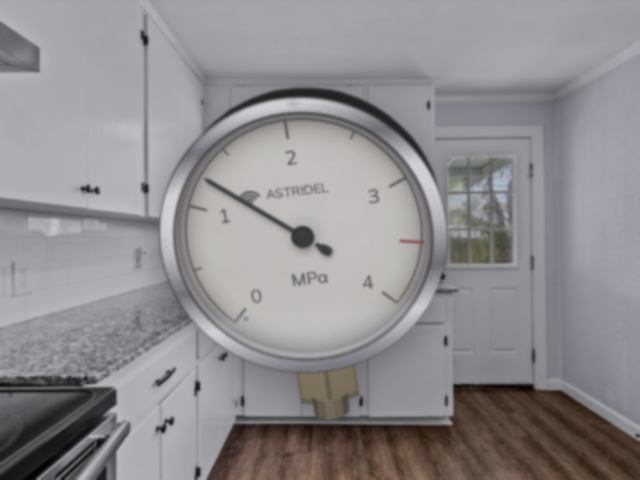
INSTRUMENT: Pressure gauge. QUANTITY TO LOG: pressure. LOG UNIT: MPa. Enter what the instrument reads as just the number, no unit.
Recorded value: 1.25
